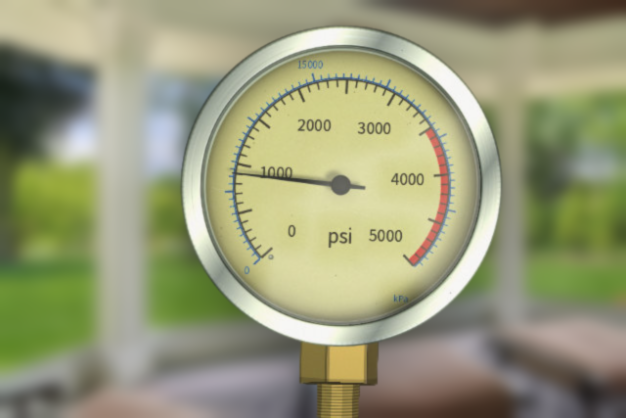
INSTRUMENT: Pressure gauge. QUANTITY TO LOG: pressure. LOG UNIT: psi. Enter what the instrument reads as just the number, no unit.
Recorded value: 900
